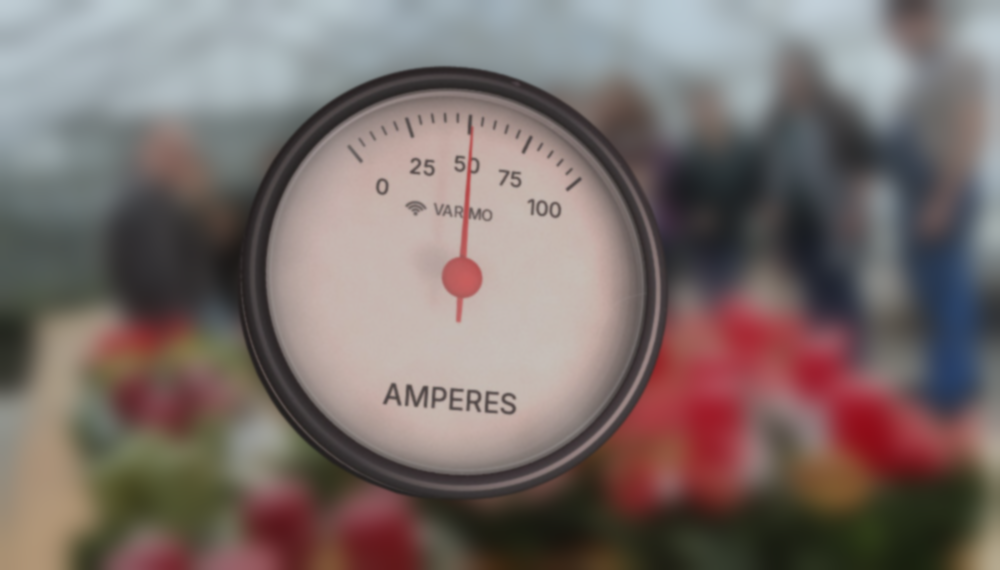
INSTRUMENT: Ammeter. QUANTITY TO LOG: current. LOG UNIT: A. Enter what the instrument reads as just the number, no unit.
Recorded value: 50
